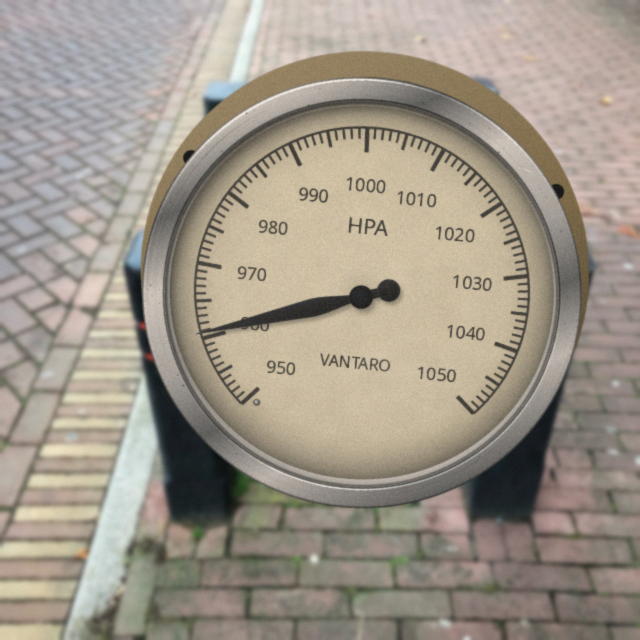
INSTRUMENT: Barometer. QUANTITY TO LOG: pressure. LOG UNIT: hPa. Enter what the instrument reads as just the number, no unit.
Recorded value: 961
